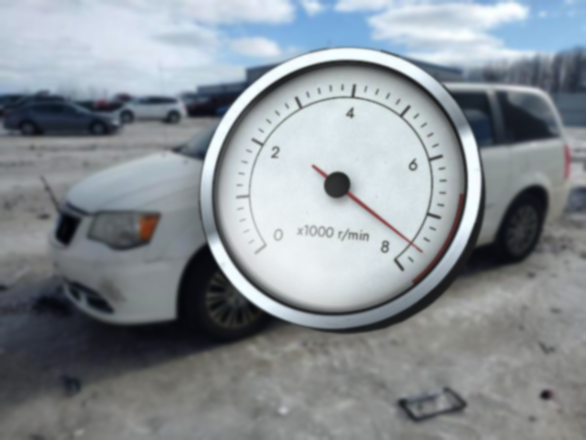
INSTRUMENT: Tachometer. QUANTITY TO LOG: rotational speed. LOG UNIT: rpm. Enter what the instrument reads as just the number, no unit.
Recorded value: 7600
